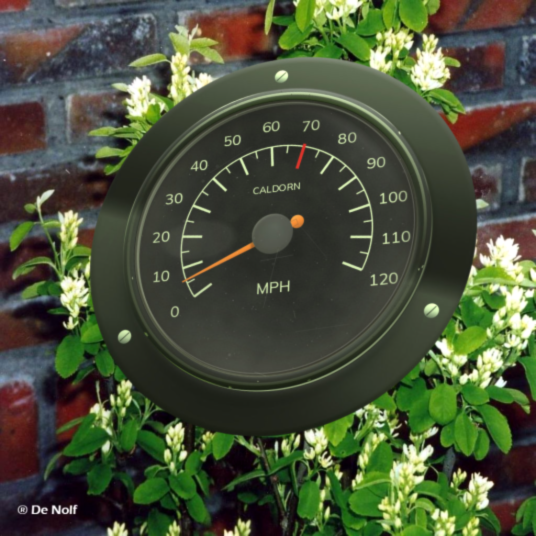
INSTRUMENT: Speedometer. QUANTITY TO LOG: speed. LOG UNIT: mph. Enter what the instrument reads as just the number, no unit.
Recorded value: 5
